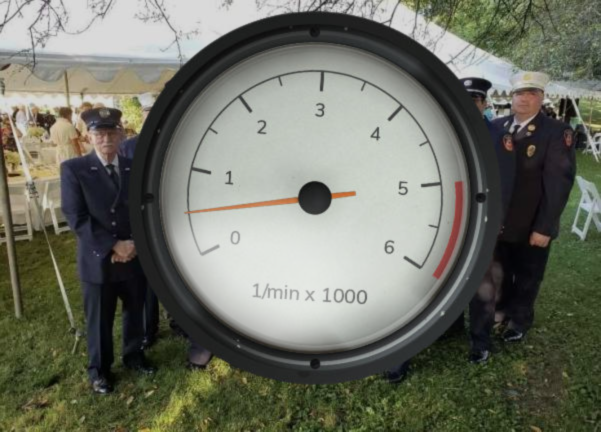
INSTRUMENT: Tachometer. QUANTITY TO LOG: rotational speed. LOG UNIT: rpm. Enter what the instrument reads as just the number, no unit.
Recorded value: 500
